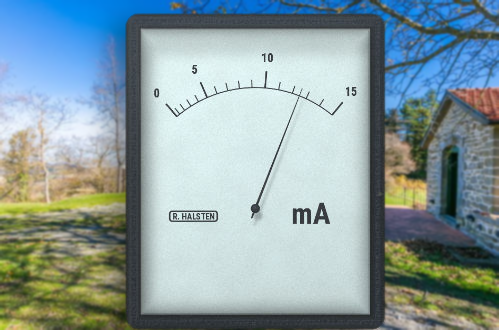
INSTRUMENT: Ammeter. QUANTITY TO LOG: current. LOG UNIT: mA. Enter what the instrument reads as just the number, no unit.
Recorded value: 12.5
